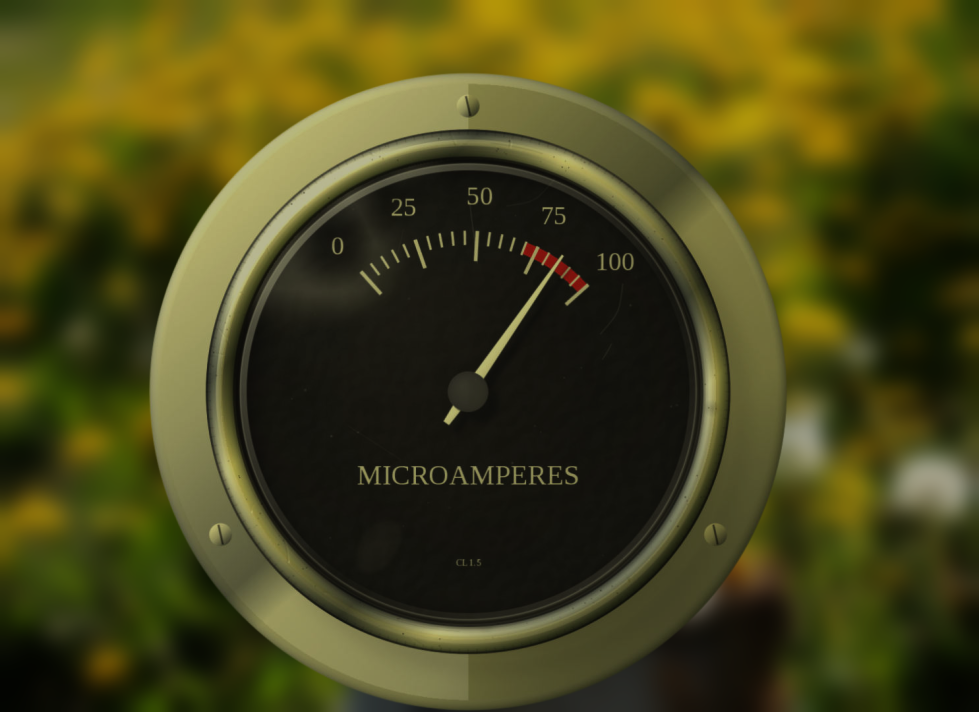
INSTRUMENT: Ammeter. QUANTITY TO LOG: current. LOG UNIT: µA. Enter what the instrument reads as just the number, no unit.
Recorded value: 85
